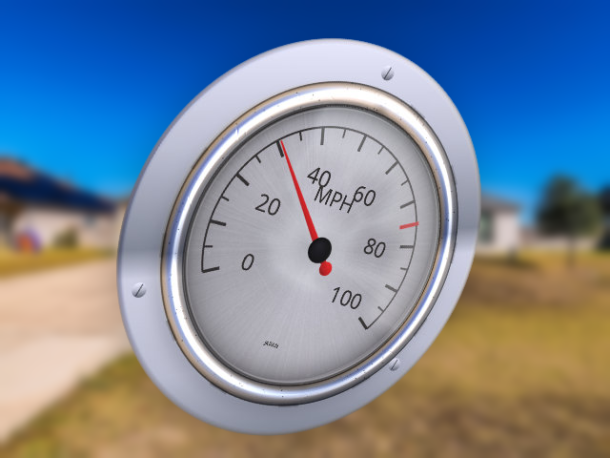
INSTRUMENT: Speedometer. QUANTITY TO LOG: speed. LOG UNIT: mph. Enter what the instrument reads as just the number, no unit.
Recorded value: 30
